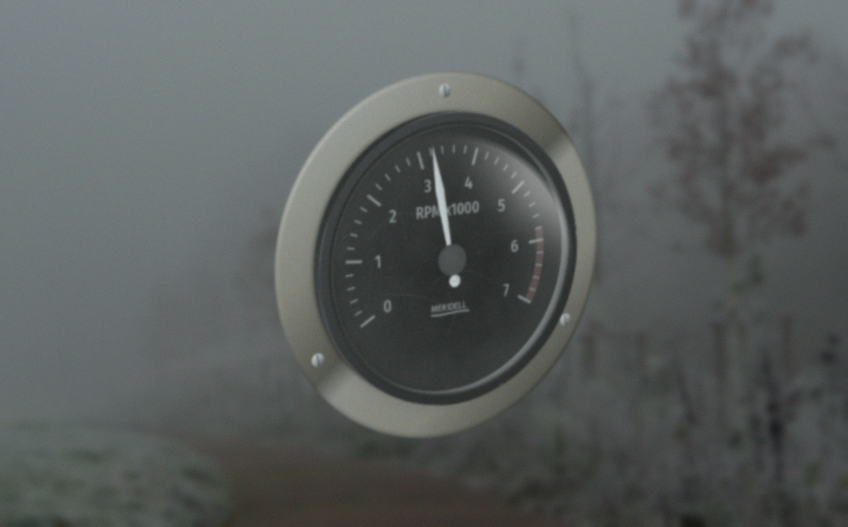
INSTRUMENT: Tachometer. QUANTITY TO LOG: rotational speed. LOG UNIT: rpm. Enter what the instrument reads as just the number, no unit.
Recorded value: 3200
